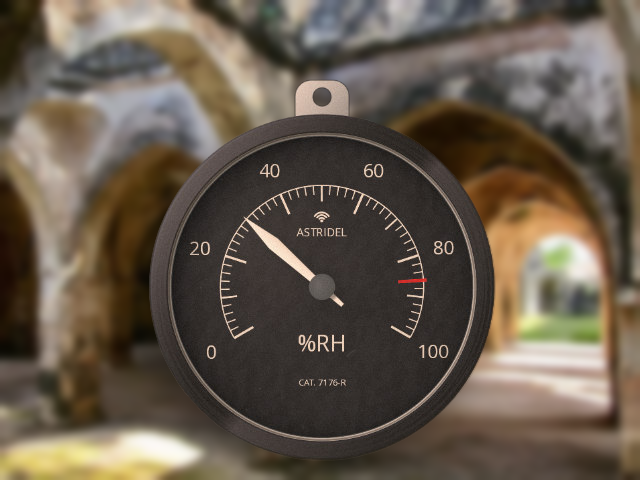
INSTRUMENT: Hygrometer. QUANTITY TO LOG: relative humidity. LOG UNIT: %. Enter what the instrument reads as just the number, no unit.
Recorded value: 30
